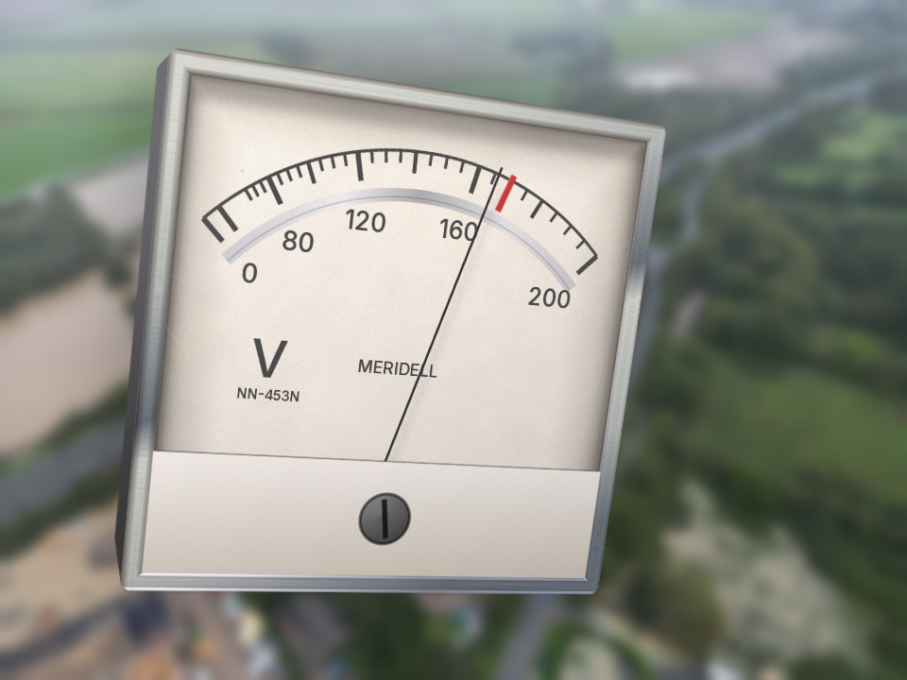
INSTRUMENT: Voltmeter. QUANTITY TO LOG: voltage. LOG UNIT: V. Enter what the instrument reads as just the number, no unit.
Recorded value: 165
